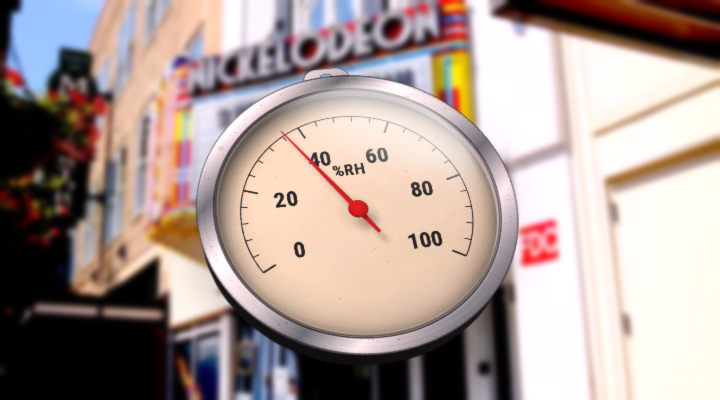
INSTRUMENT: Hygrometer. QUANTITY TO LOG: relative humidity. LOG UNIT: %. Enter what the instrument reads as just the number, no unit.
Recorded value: 36
